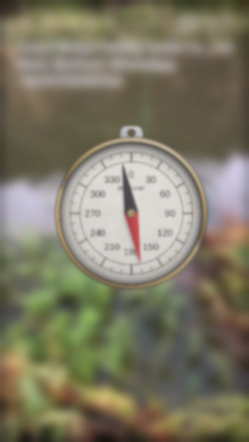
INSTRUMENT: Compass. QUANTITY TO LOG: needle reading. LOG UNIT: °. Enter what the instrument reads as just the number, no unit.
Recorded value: 170
